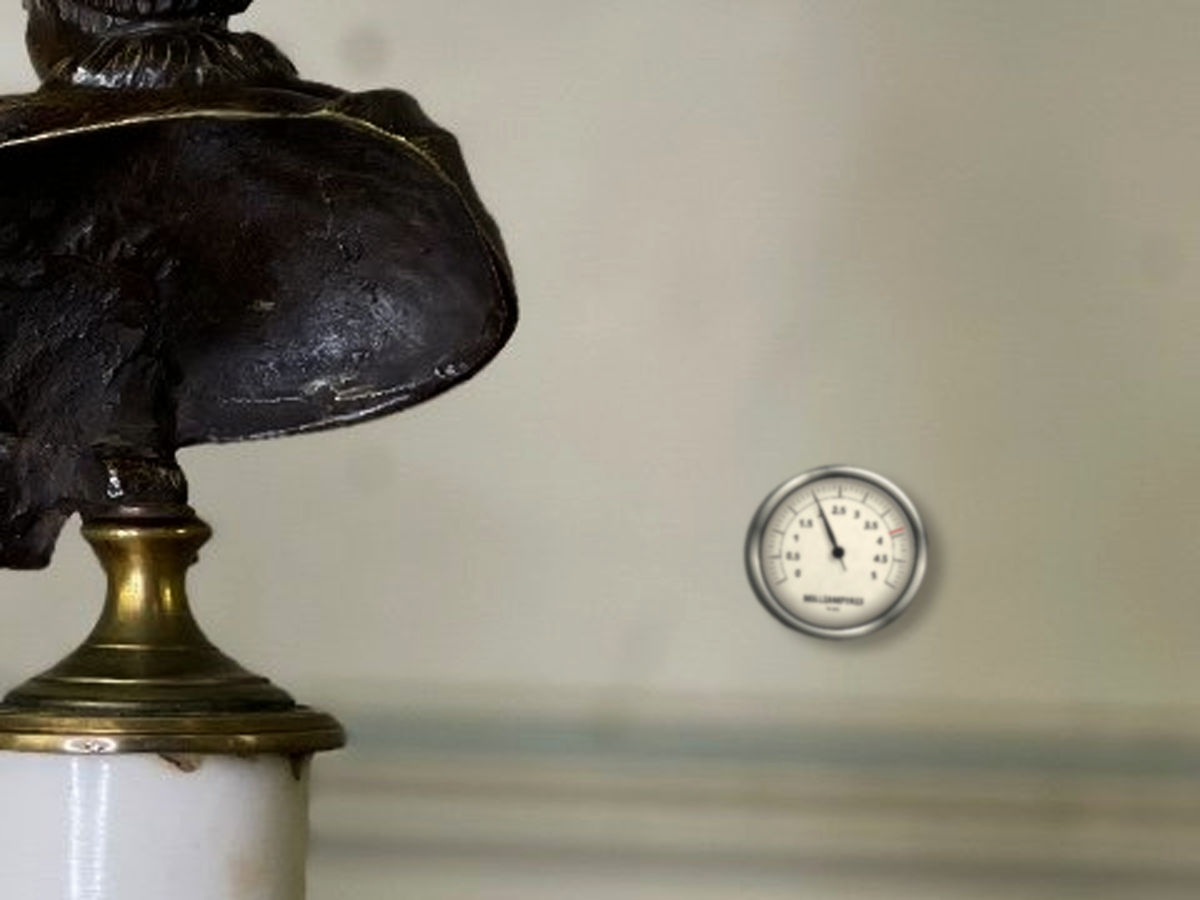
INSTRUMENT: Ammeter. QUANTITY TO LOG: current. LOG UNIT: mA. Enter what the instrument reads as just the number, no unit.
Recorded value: 2
